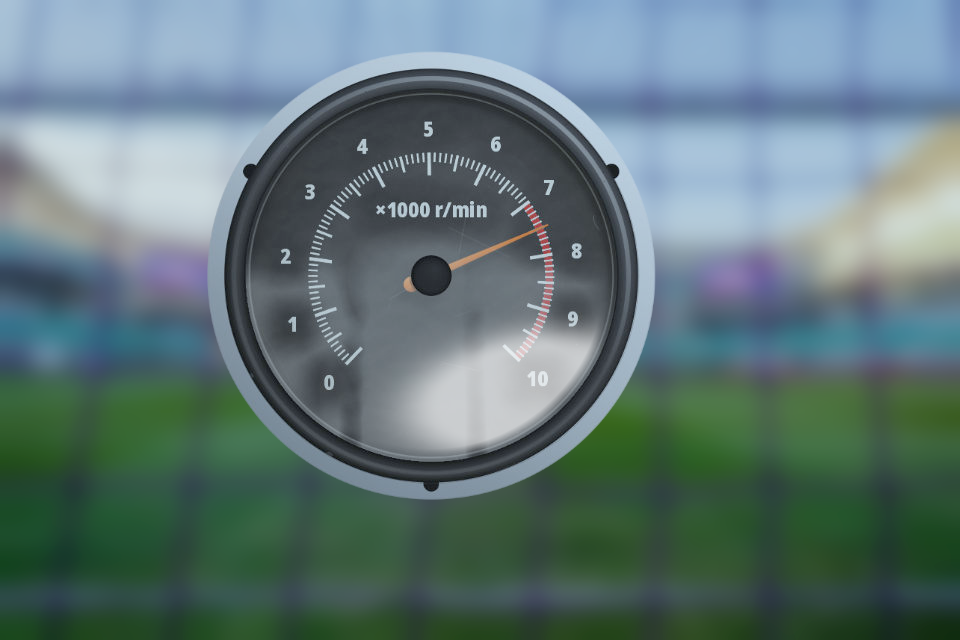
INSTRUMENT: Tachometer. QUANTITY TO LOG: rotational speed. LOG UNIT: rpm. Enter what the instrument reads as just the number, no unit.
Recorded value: 7500
